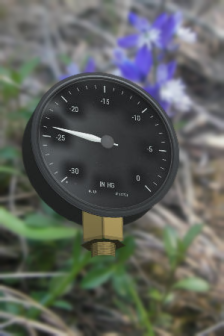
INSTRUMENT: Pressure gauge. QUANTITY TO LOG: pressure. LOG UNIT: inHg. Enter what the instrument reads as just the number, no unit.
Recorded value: -24
